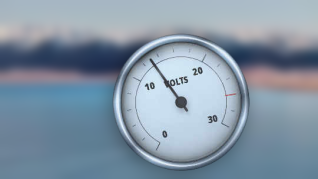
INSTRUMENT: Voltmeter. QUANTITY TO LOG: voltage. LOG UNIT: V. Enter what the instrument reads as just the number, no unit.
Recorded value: 13
